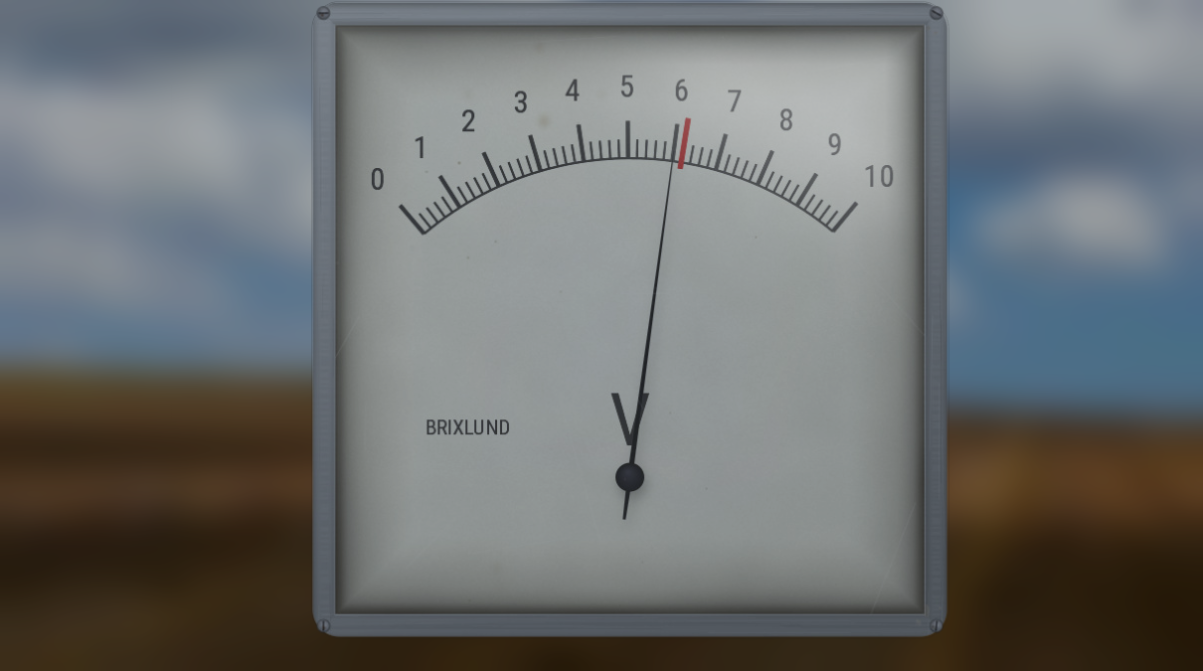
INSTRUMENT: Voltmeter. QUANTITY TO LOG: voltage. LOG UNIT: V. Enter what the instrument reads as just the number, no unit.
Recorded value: 6
